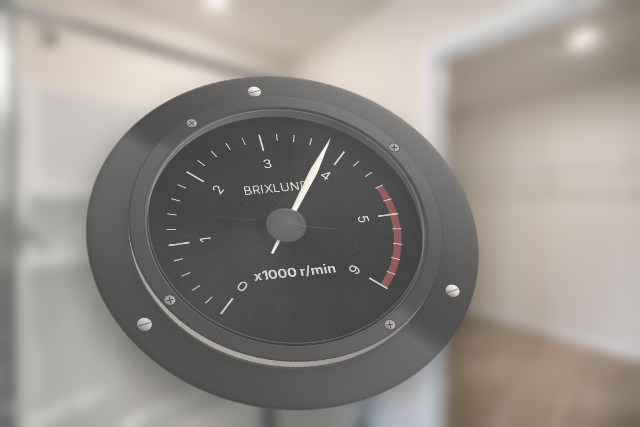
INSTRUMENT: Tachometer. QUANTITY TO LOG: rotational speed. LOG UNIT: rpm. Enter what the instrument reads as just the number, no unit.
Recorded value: 3800
